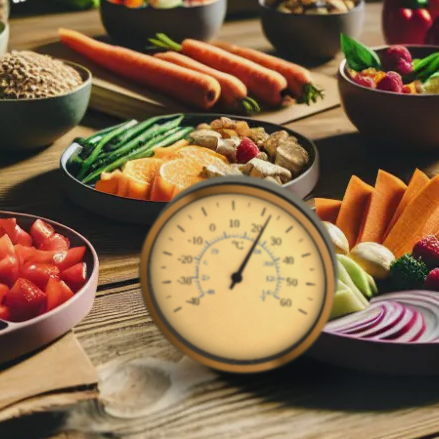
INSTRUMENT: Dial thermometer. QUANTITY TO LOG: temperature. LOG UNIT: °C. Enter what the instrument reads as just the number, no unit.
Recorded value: 22.5
